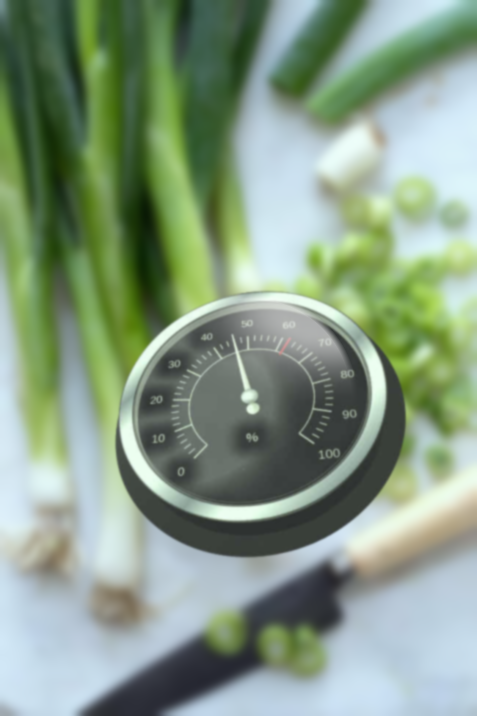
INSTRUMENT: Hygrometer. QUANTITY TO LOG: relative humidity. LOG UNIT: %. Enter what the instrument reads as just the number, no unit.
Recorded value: 46
